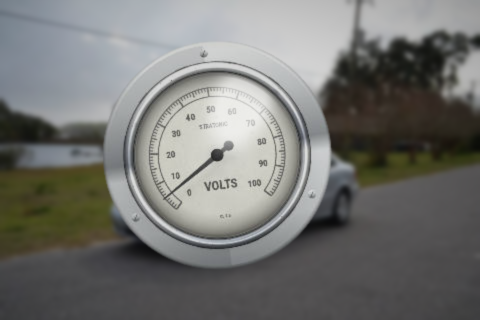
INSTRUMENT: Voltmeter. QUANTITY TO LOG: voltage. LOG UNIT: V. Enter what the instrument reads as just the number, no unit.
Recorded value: 5
